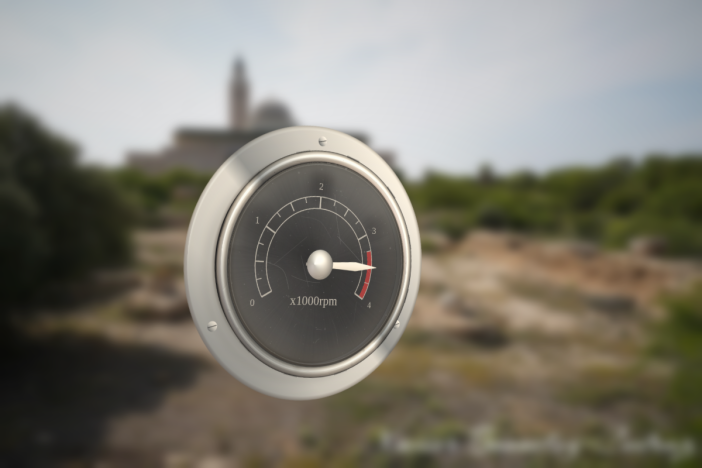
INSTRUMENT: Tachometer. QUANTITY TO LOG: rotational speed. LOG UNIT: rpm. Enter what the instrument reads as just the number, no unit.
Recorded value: 3500
